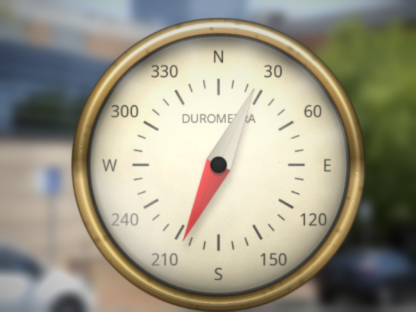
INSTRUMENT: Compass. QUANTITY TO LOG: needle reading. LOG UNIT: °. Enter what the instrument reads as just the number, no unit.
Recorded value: 205
